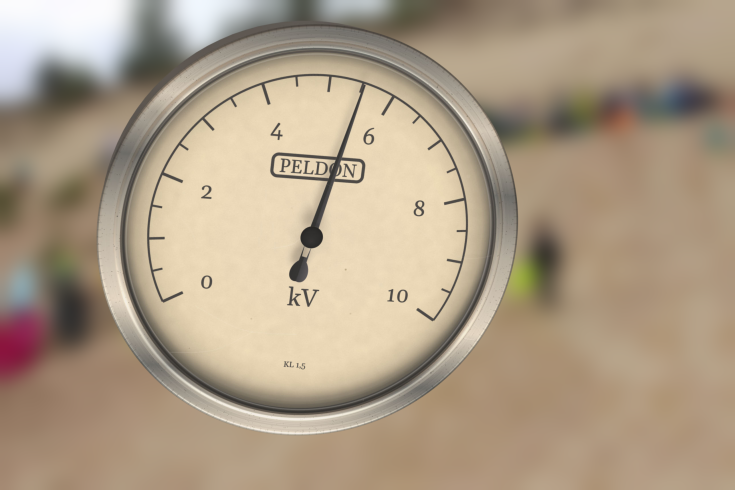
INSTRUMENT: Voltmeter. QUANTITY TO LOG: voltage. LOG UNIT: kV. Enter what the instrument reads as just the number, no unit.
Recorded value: 5.5
